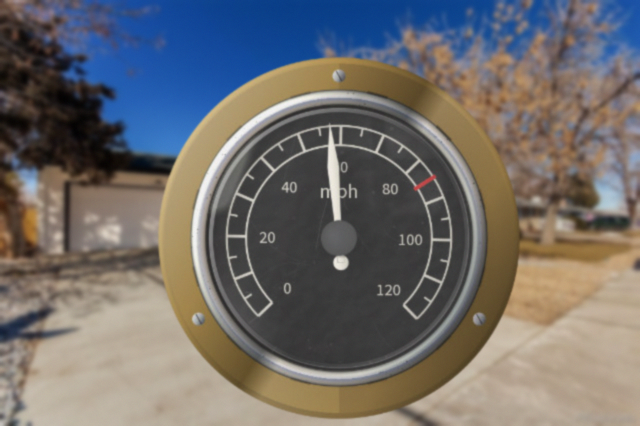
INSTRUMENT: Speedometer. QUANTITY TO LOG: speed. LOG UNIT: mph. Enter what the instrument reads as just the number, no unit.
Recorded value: 57.5
